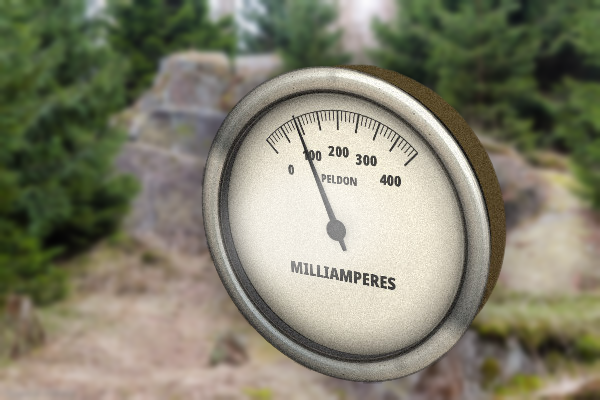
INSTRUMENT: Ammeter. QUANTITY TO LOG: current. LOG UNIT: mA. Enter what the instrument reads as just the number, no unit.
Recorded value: 100
